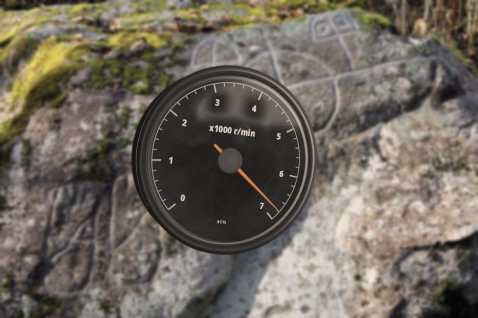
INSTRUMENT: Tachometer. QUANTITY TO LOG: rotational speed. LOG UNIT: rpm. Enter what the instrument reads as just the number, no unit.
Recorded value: 6800
